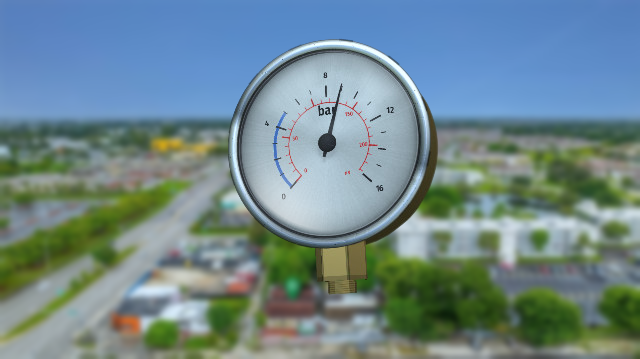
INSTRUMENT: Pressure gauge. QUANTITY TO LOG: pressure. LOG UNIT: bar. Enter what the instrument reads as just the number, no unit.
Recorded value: 9
